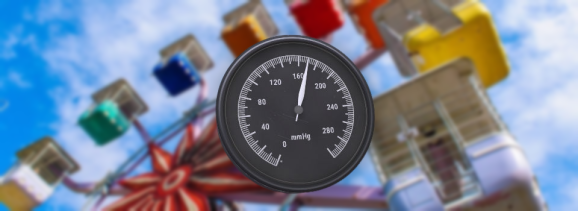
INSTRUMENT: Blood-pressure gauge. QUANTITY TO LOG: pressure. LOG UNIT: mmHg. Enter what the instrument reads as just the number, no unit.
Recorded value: 170
